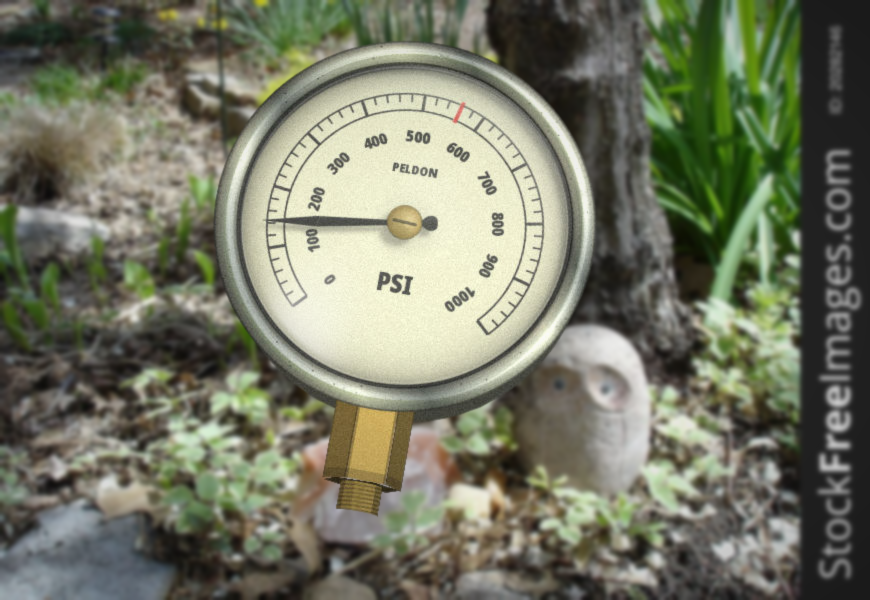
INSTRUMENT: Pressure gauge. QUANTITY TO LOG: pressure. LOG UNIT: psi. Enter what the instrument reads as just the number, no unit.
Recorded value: 140
